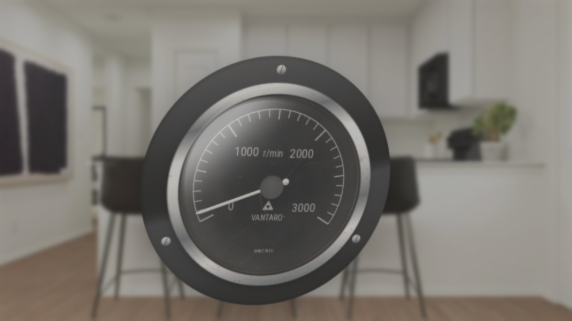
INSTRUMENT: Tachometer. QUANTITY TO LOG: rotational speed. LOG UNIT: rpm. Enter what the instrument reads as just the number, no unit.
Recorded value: 100
